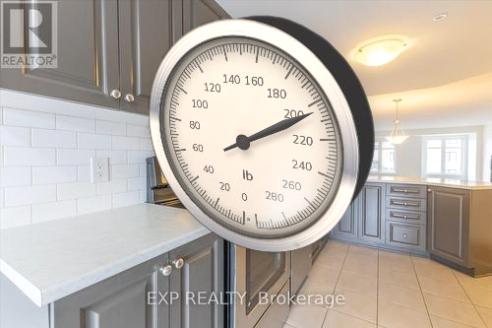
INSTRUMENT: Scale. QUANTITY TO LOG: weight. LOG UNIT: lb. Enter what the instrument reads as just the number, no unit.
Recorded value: 204
